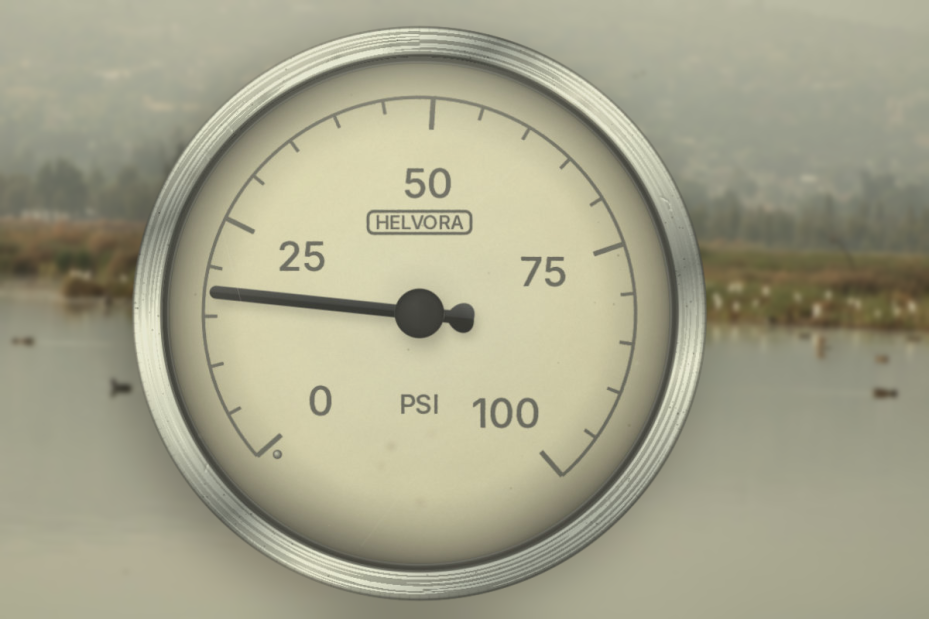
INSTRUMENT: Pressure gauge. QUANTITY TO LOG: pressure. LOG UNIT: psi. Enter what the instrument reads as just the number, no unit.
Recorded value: 17.5
